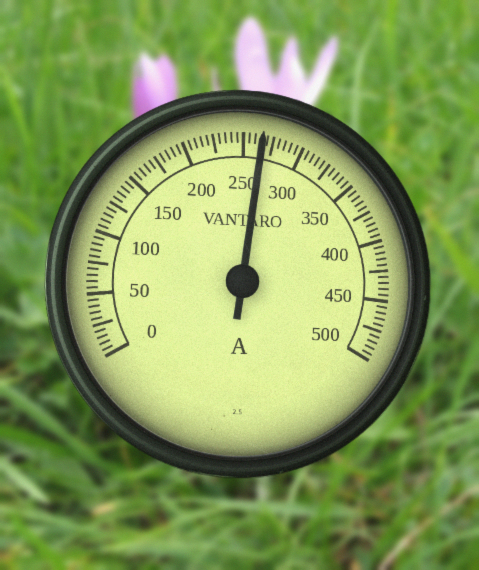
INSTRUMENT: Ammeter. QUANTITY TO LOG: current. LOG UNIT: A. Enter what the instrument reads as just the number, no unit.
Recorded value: 265
